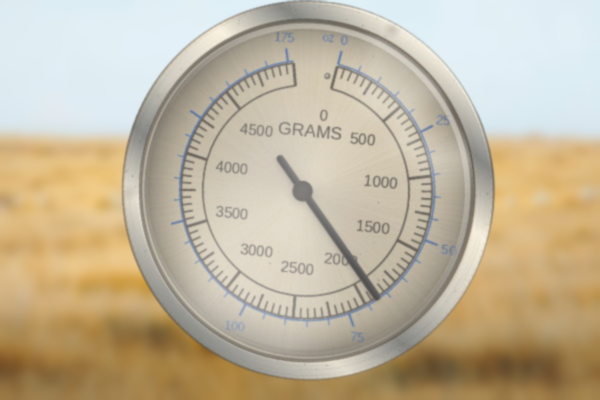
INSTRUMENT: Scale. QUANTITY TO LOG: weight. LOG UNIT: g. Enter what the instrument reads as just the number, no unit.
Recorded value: 1900
